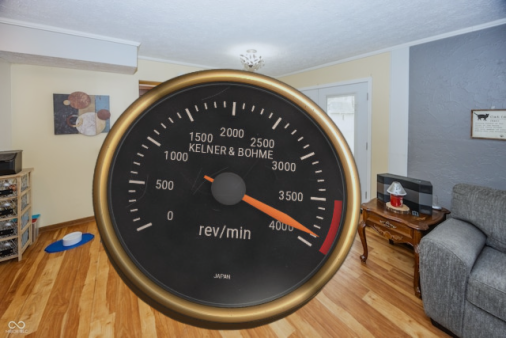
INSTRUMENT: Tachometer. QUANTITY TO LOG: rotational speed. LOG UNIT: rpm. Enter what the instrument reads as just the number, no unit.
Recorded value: 3900
